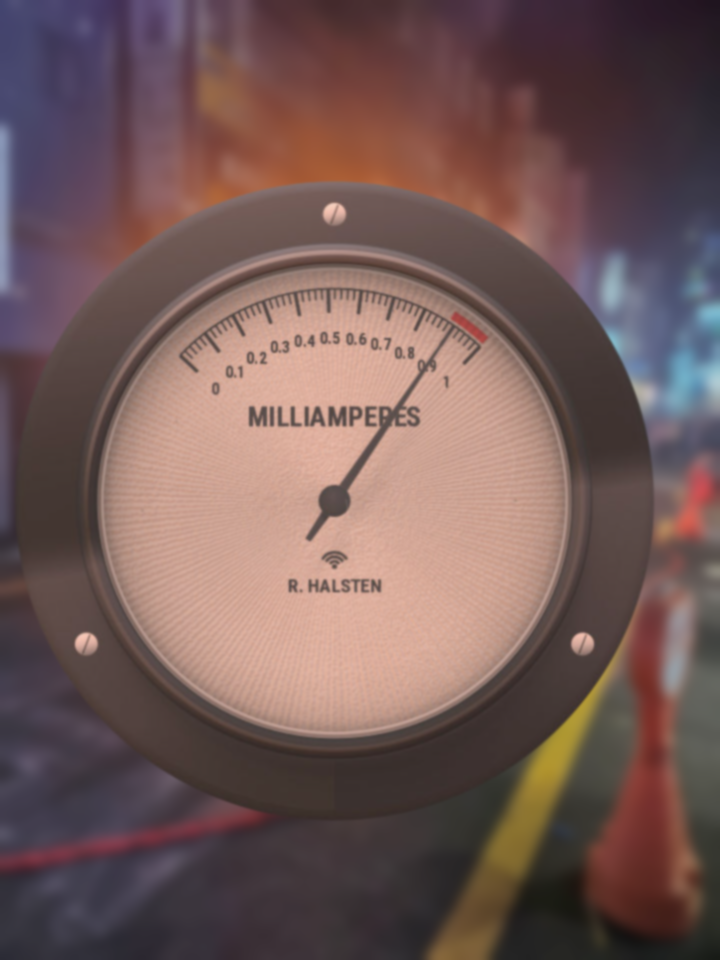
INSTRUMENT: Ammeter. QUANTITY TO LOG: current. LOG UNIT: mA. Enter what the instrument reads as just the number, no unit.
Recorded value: 0.9
